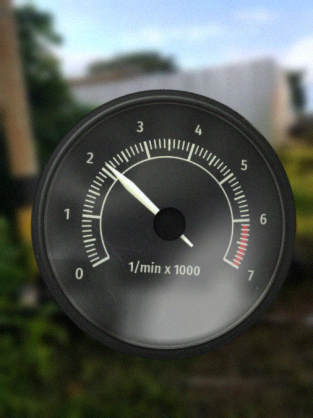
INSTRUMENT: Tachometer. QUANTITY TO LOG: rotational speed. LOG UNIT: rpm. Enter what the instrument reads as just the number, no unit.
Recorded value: 2100
